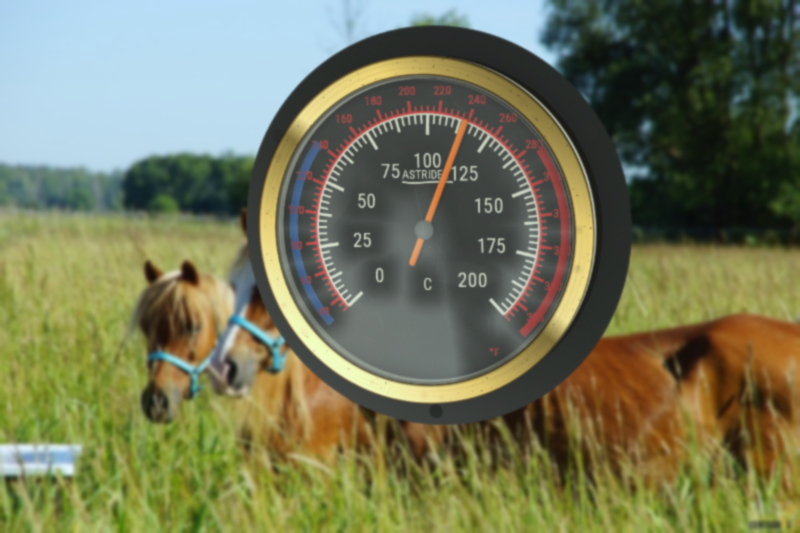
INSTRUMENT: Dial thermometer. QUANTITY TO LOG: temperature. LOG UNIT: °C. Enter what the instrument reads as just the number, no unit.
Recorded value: 115
